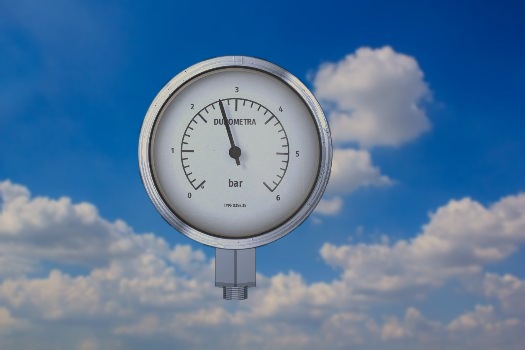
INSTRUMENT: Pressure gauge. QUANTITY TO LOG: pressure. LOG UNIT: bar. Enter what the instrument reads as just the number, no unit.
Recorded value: 2.6
